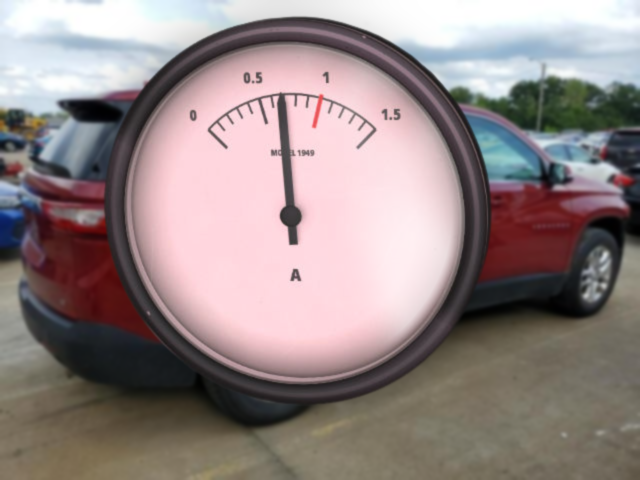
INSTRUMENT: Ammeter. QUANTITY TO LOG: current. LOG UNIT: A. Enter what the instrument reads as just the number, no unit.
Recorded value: 0.7
